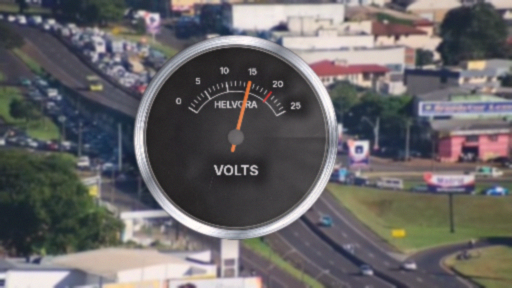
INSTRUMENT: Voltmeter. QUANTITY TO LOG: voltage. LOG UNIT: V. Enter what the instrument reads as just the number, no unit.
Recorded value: 15
